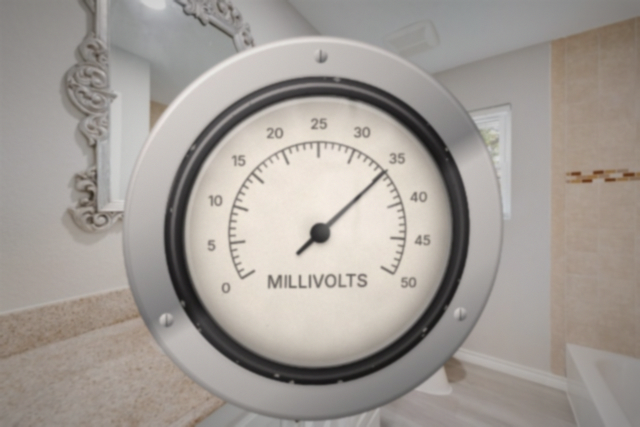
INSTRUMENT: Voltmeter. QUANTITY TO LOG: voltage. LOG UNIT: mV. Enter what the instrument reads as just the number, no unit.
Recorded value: 35
